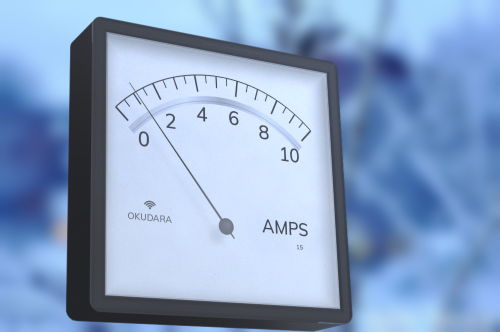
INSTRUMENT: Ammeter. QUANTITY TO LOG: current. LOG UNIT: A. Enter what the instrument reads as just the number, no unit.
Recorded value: 1
